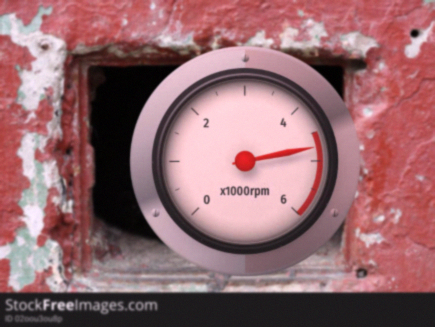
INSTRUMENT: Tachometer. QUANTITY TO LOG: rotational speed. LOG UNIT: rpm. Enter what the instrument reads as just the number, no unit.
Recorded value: 4750
